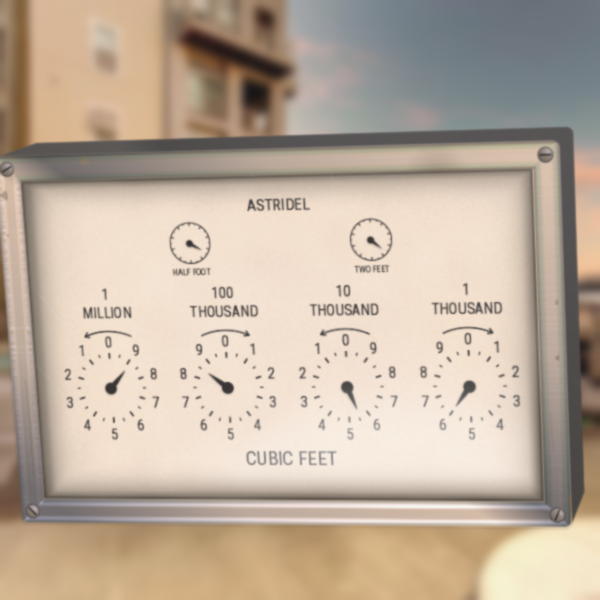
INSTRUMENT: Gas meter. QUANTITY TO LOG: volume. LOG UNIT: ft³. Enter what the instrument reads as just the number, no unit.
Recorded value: 885600
